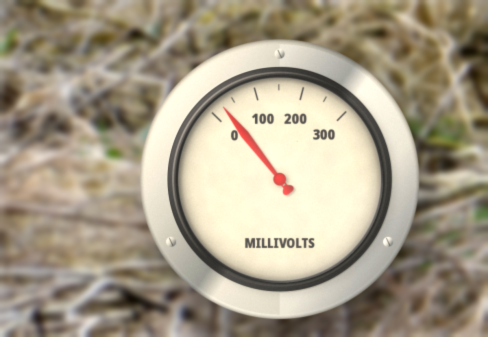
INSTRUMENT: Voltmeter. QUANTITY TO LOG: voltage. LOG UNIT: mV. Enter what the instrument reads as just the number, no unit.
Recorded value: 25
